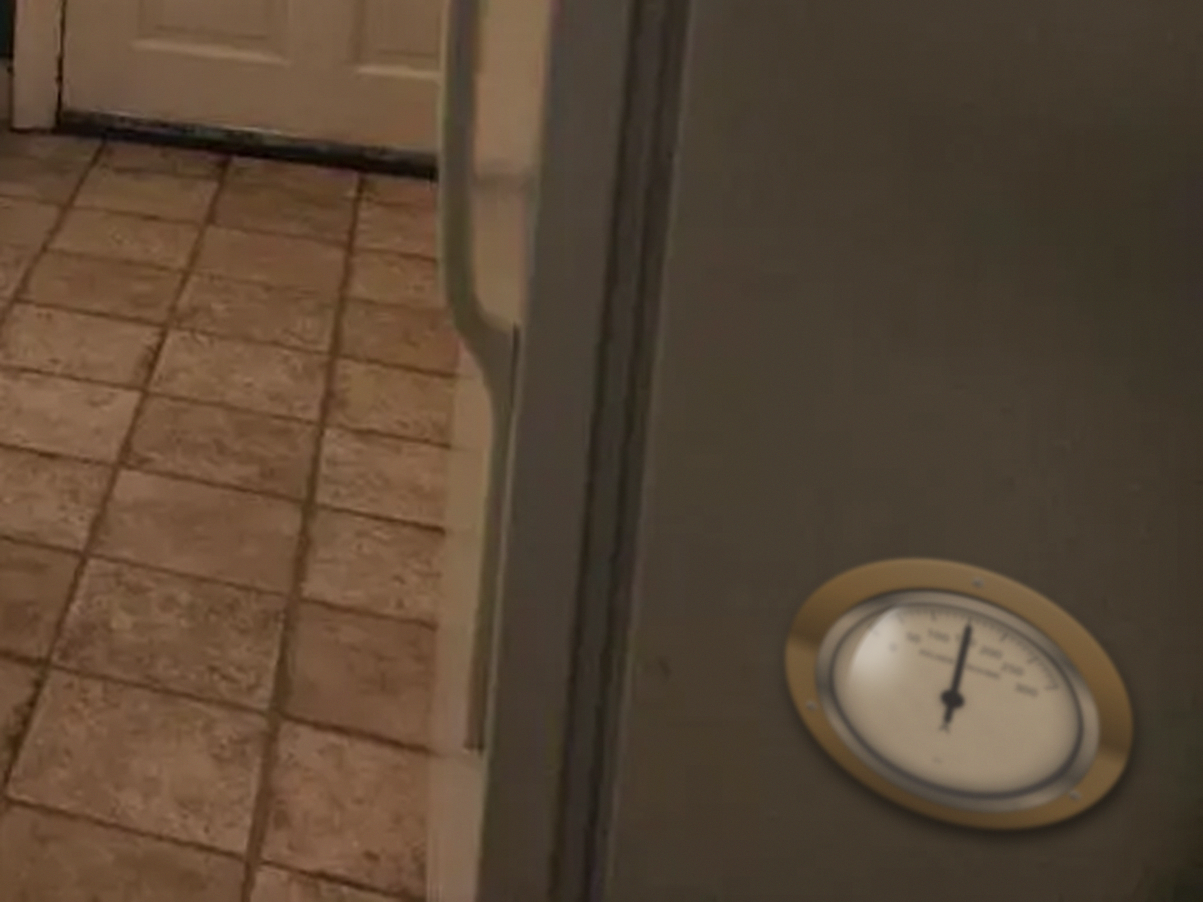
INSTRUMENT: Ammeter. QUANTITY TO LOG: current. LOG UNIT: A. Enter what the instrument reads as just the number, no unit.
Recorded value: 150
